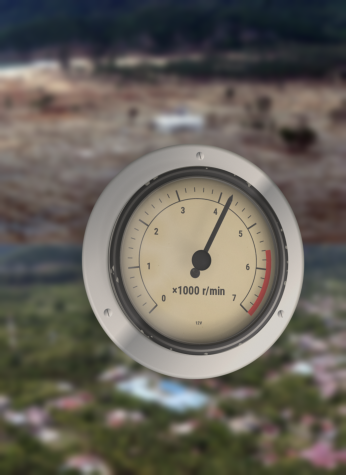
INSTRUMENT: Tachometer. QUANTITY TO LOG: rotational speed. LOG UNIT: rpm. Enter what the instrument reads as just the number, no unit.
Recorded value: 4200
